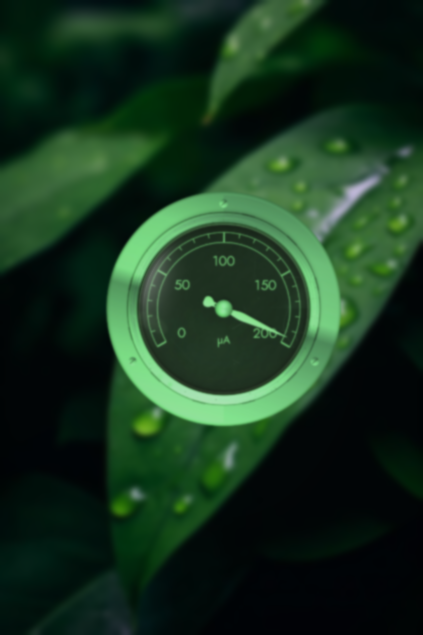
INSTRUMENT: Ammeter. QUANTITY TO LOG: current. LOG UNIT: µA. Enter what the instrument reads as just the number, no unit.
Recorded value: 195
